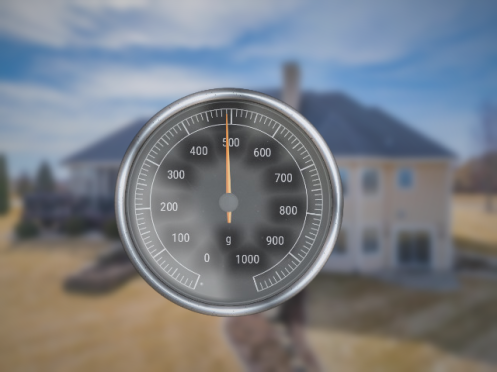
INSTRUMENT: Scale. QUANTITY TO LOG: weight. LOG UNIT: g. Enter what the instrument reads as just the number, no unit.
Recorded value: 490
